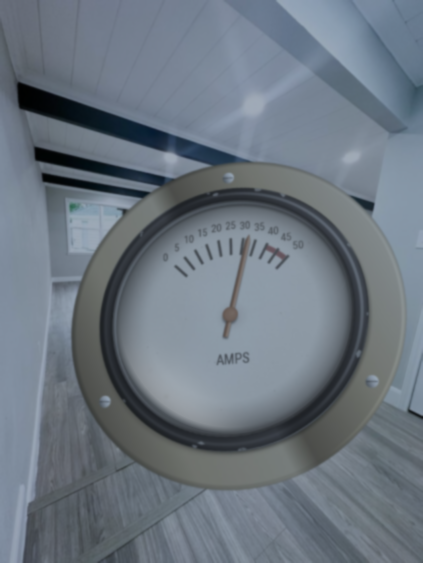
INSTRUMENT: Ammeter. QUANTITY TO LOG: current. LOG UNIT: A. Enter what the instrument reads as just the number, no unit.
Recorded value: 32.5
